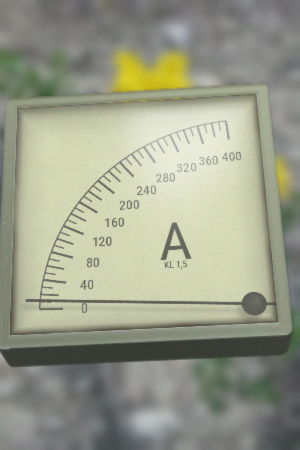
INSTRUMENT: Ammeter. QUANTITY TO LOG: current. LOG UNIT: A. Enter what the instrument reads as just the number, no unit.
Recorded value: 10
